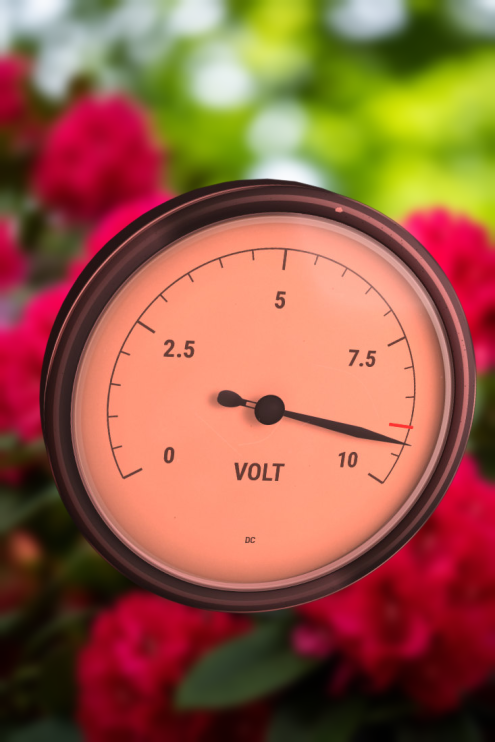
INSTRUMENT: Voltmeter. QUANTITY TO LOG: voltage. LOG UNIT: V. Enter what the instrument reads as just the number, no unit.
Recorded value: 9.25
